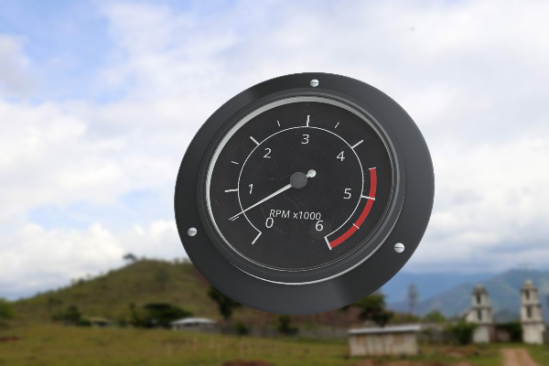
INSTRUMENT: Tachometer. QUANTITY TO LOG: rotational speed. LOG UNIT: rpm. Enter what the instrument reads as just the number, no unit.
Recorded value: 500
